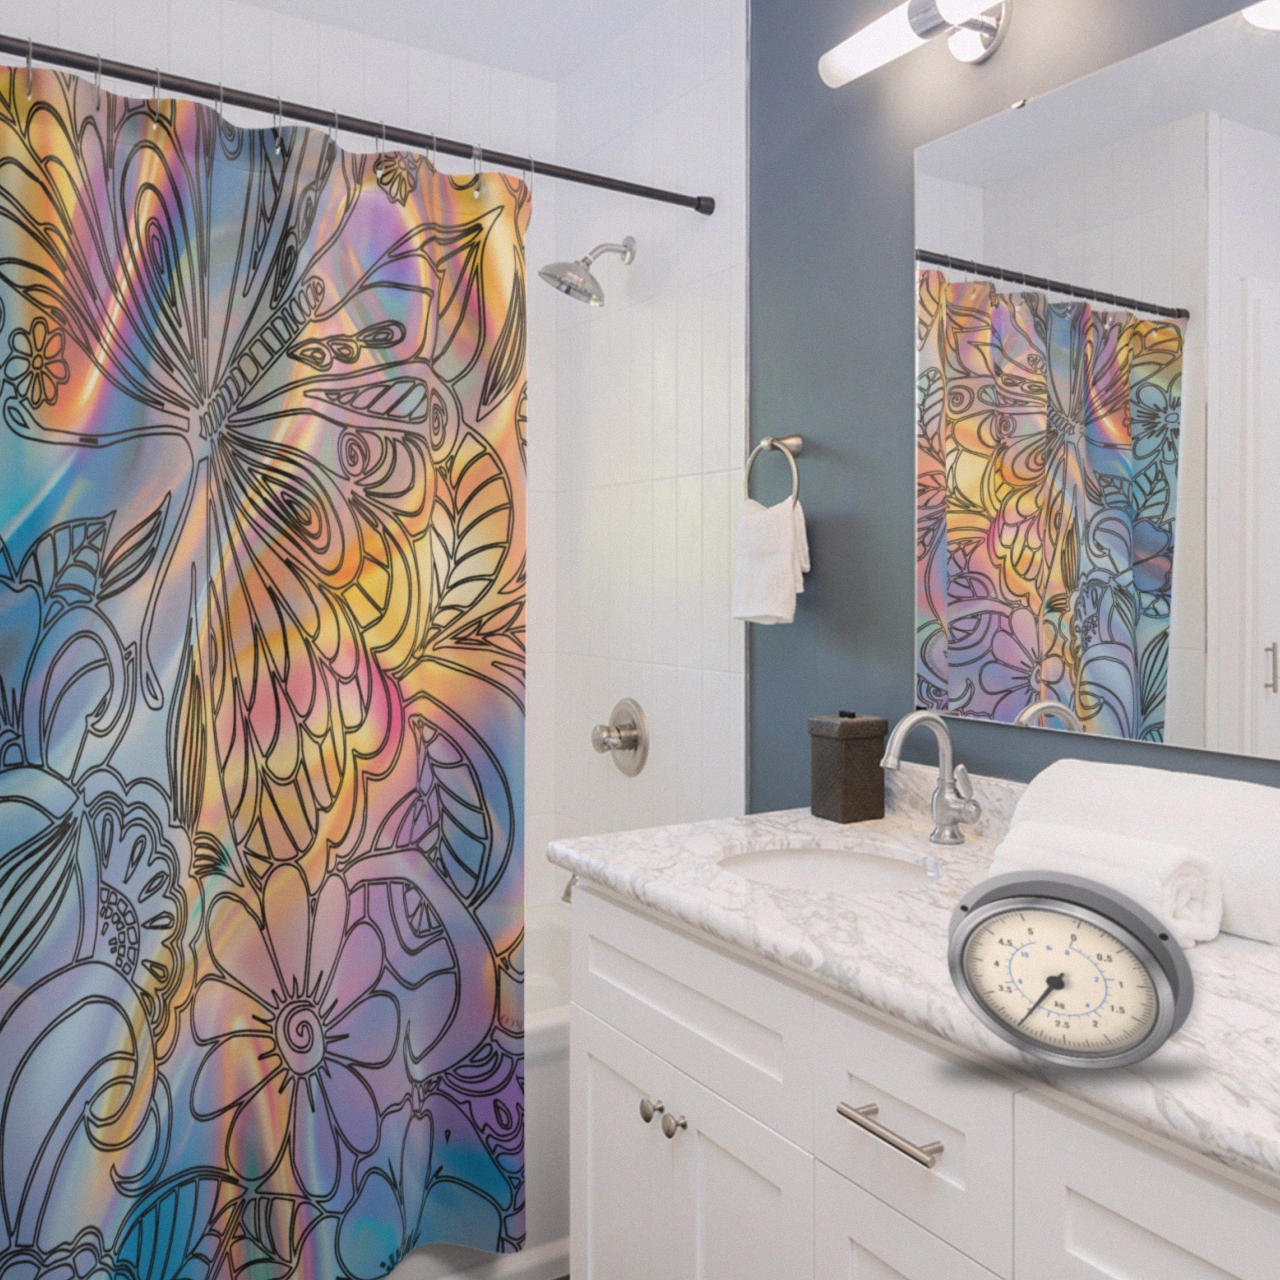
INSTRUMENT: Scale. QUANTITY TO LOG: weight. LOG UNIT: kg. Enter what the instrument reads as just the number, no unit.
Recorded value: 3
